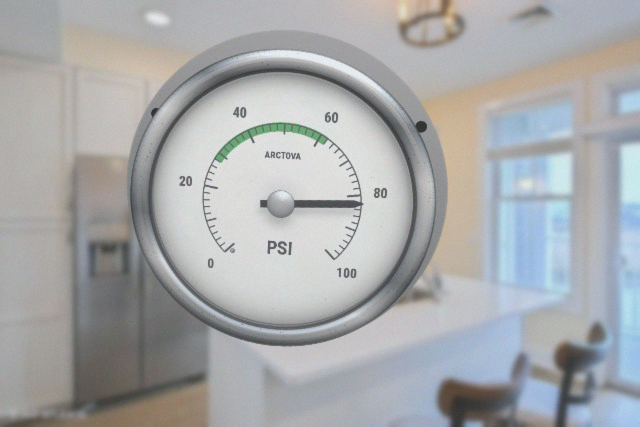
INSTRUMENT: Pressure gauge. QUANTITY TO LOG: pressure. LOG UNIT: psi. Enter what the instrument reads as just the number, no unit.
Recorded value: 82
